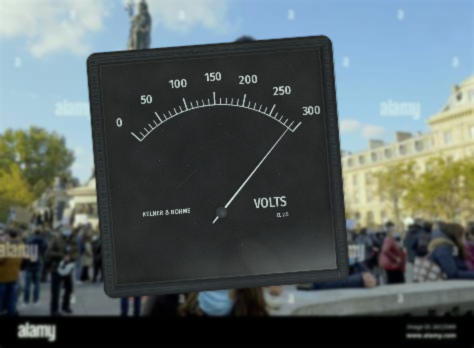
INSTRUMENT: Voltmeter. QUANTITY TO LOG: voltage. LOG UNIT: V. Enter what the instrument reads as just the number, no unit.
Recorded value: 290
